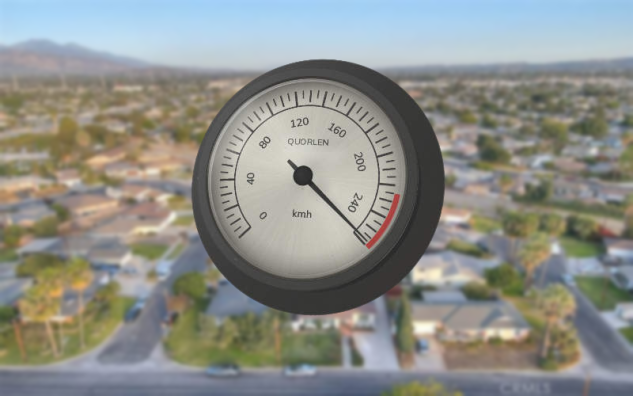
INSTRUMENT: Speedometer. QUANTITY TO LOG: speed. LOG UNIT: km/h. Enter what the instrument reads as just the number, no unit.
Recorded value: 257.5
